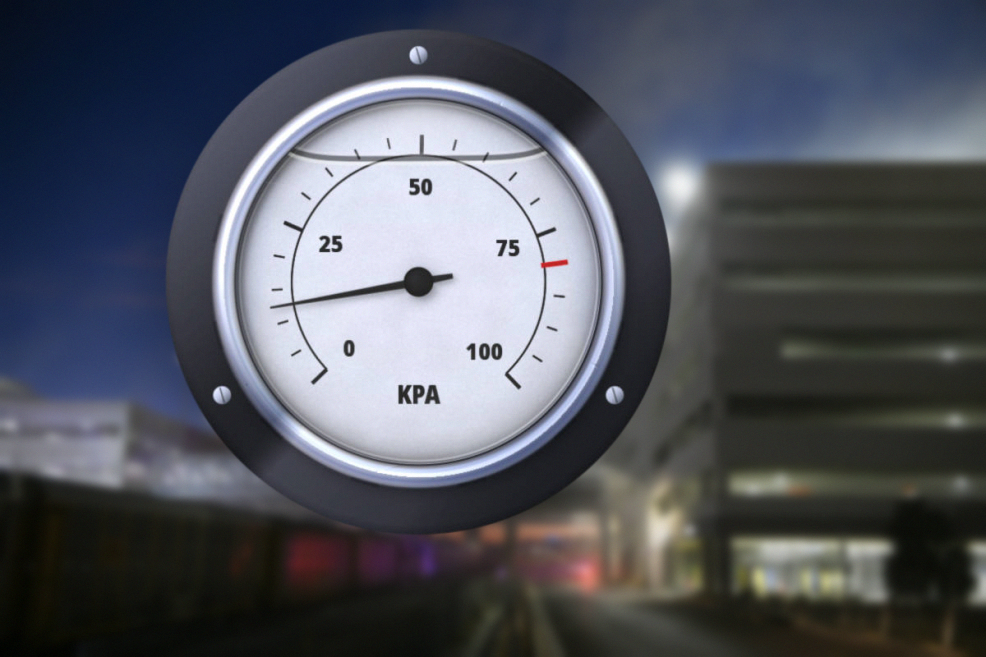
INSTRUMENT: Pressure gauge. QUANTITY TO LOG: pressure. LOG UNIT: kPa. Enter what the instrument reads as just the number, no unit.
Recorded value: 12.5
